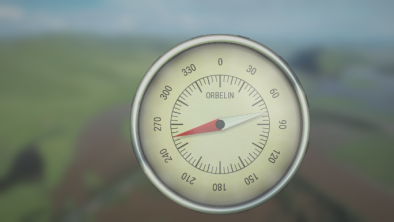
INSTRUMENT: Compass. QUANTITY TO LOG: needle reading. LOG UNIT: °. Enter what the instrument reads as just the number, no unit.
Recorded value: 255
